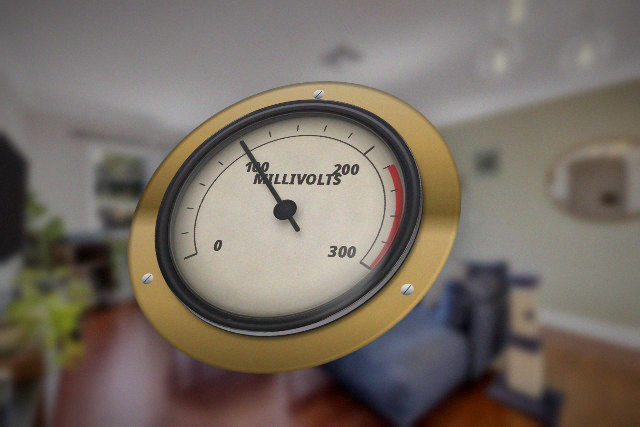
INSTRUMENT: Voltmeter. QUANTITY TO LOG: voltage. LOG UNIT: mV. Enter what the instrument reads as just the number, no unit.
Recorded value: 100
